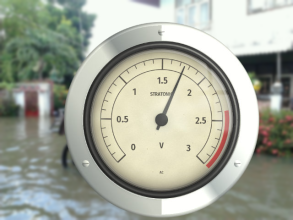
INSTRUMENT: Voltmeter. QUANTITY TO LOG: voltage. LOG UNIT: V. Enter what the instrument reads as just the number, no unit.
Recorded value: 1.75
